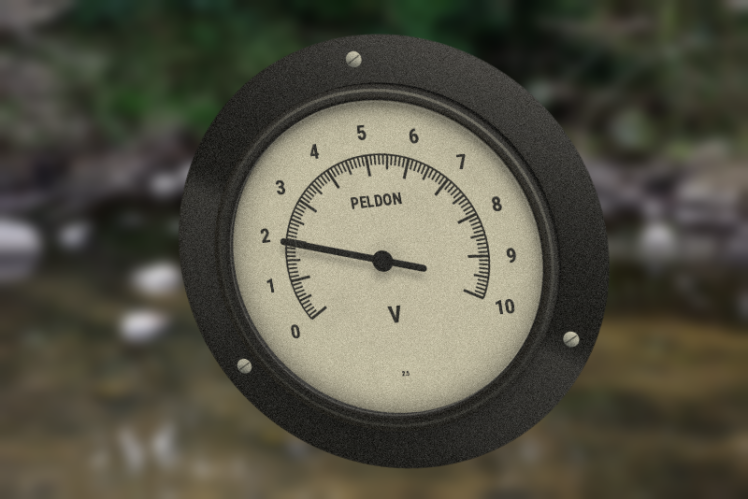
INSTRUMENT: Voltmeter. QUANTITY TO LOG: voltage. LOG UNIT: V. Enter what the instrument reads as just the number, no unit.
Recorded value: 2
